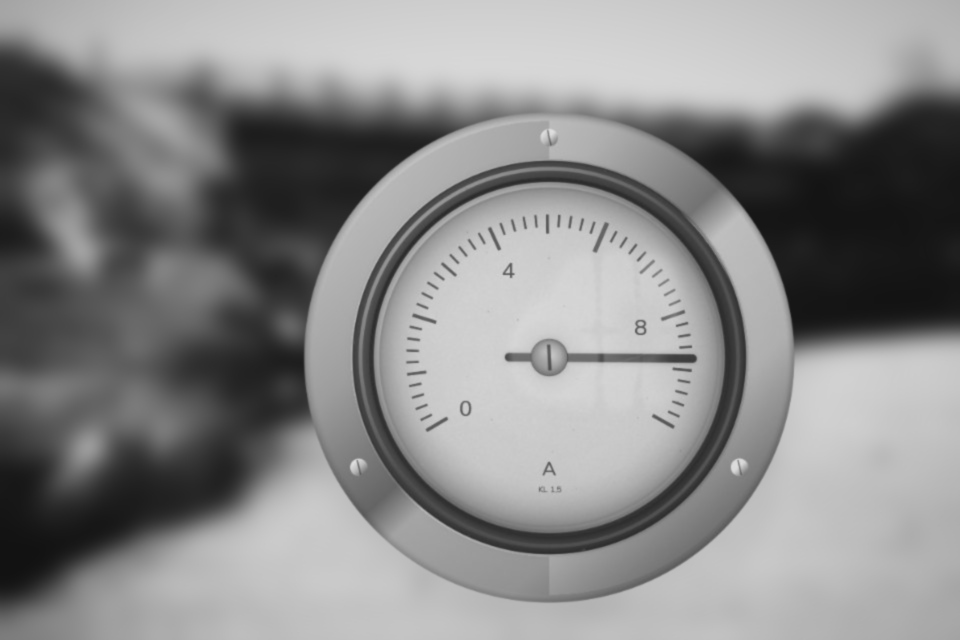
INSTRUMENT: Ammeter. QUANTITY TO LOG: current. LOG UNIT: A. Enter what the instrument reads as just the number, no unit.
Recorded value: 8.8
